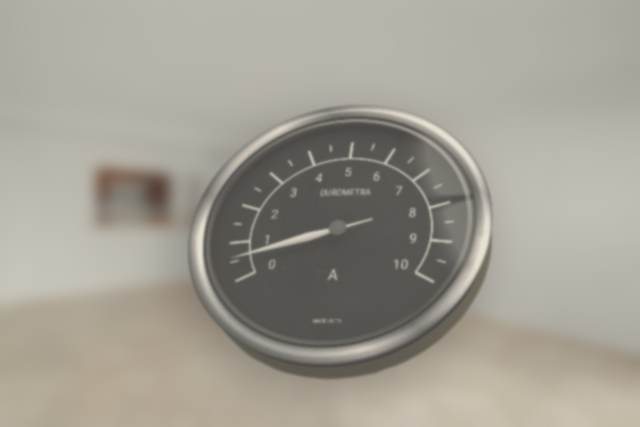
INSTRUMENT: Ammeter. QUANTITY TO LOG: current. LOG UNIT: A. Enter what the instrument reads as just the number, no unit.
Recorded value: 0.5
